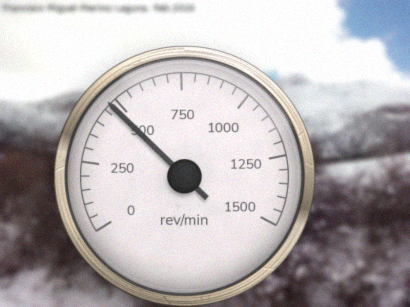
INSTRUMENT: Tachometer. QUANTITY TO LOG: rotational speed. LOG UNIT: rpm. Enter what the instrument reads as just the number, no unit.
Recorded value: 475
